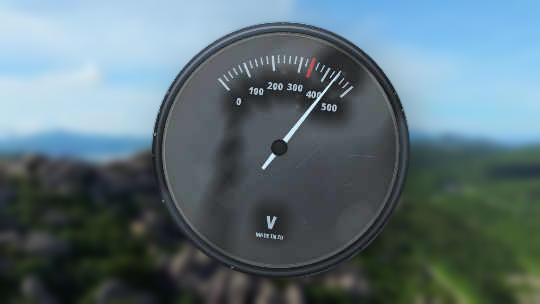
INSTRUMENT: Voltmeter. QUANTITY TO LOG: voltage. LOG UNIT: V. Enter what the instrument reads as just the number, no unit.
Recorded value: 440
